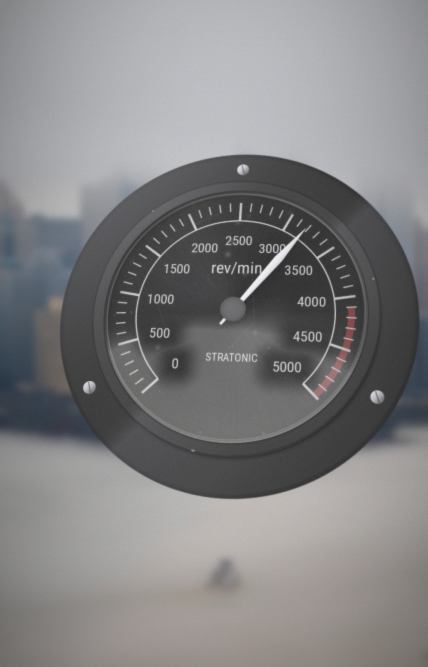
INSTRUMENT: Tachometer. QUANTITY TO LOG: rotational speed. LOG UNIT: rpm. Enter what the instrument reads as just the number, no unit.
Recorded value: 3200
